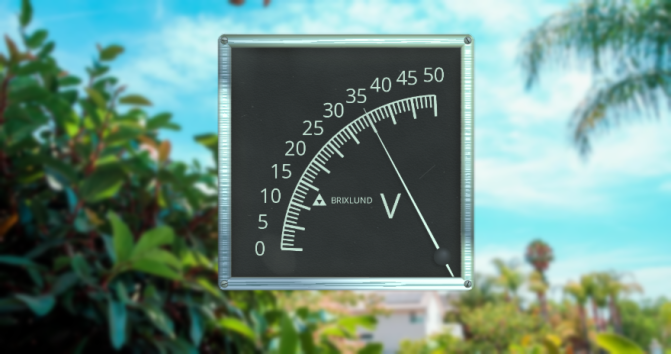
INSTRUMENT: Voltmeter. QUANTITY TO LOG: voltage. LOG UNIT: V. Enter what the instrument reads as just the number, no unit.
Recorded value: 35
